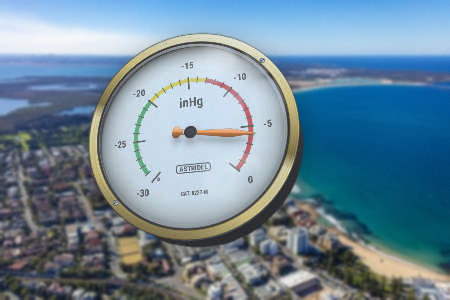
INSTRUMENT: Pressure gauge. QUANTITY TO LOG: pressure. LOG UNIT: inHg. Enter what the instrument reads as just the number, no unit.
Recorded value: -4
